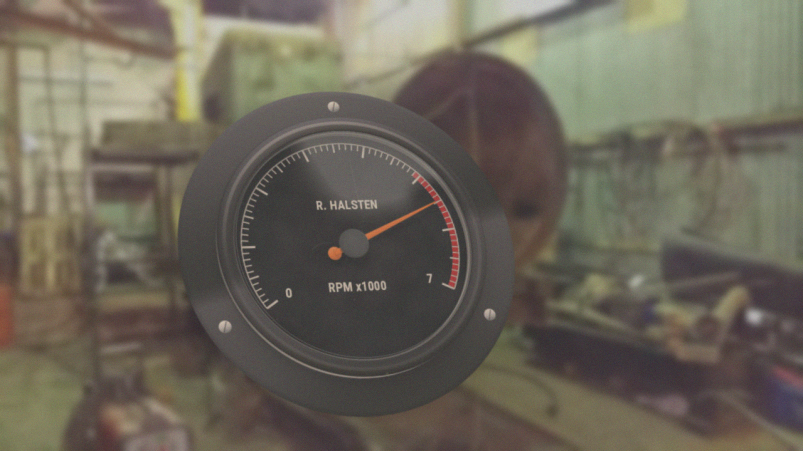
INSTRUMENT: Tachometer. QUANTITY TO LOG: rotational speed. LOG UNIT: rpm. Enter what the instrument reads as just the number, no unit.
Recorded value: 5500
